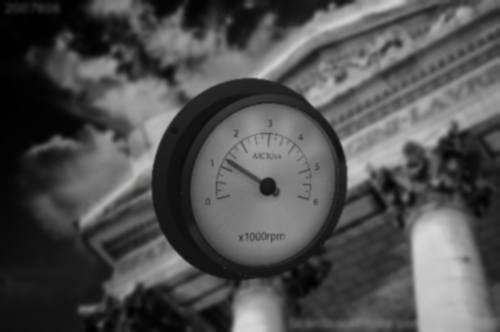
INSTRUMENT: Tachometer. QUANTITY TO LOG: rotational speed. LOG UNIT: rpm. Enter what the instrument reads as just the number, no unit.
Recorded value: 1250
